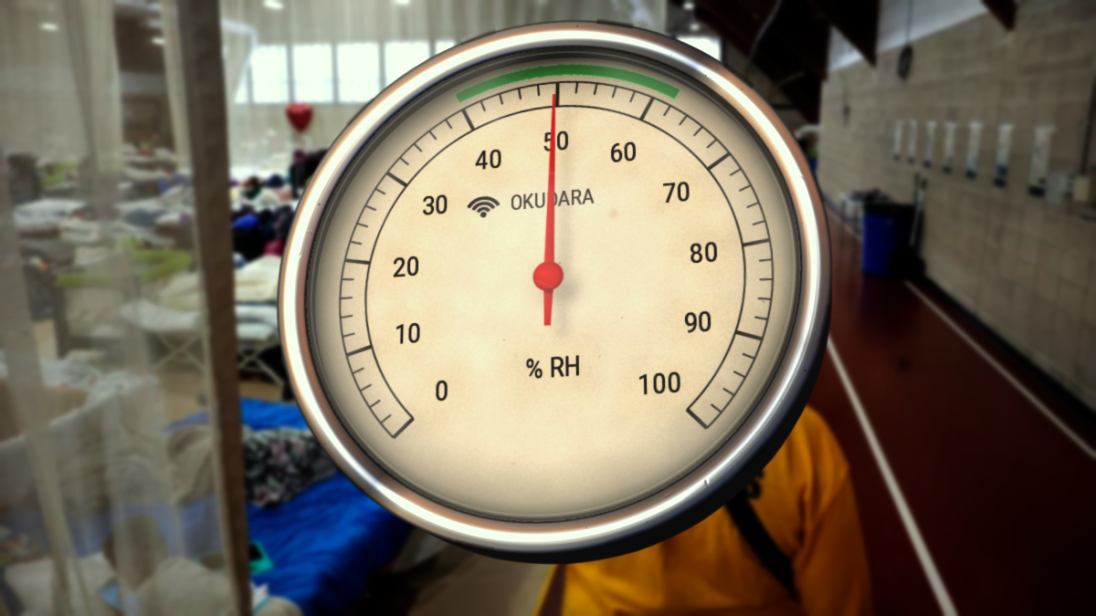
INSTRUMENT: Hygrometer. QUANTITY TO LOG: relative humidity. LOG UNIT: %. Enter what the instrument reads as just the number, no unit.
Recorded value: 50
